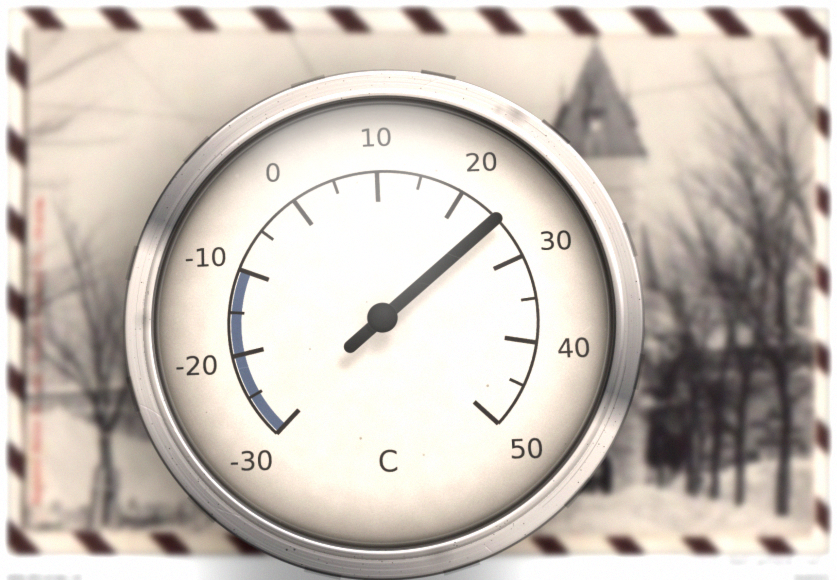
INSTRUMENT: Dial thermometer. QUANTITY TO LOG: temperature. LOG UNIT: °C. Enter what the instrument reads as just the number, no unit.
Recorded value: 25
